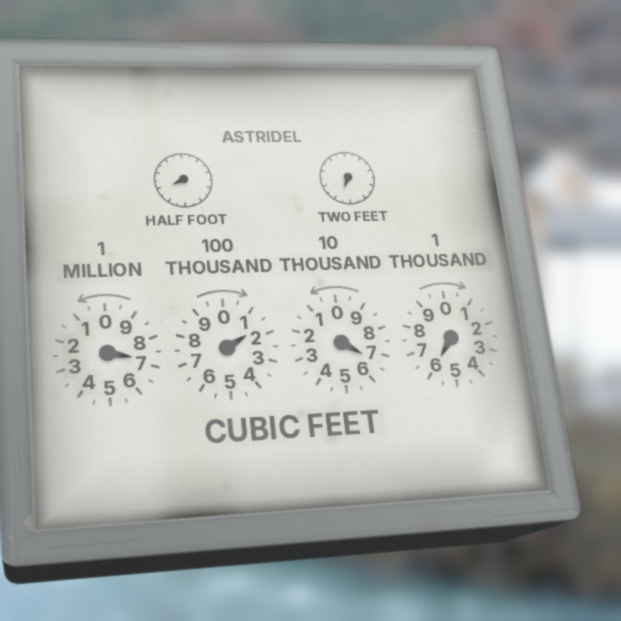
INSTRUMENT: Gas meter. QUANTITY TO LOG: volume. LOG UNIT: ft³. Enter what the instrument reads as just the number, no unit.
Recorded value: 716600
